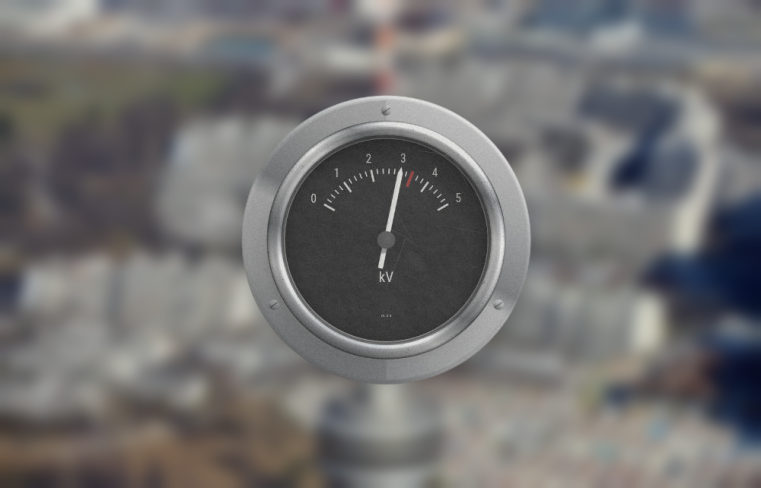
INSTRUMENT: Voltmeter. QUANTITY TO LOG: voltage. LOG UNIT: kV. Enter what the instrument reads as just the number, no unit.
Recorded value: 3
